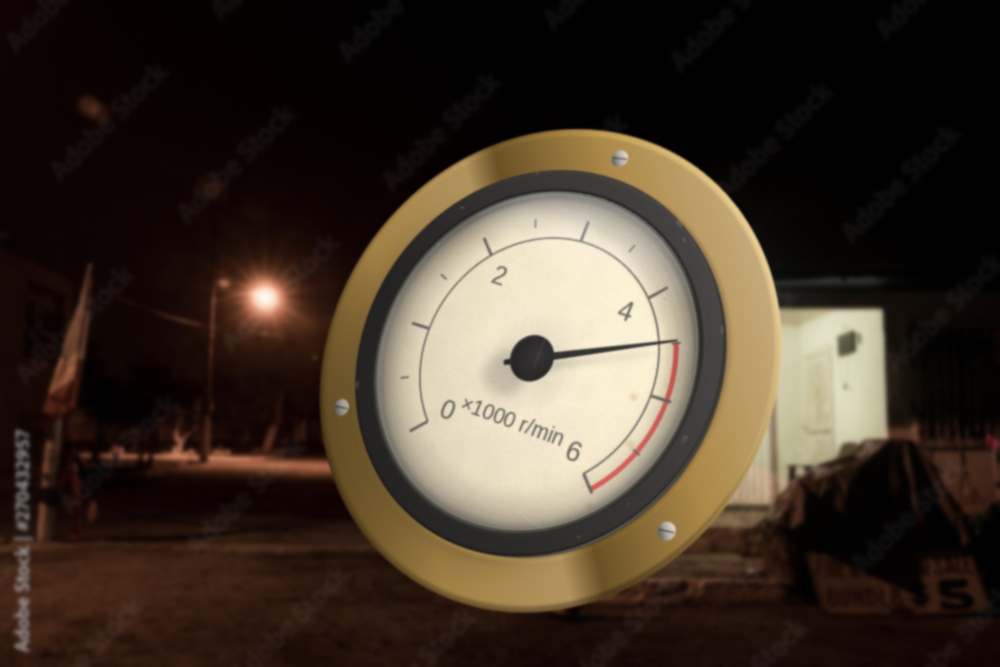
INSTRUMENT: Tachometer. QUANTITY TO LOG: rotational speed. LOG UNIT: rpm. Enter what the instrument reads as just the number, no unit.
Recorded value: 4500
